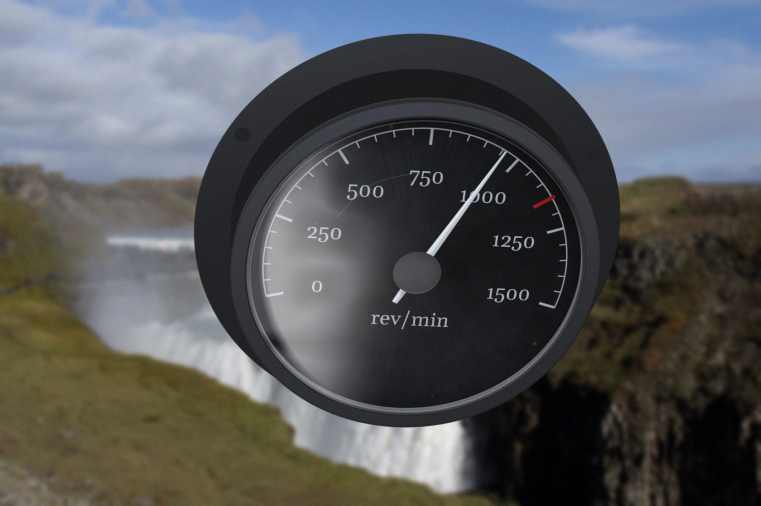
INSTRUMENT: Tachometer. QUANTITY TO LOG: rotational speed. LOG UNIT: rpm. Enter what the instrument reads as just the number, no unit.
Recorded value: 950
